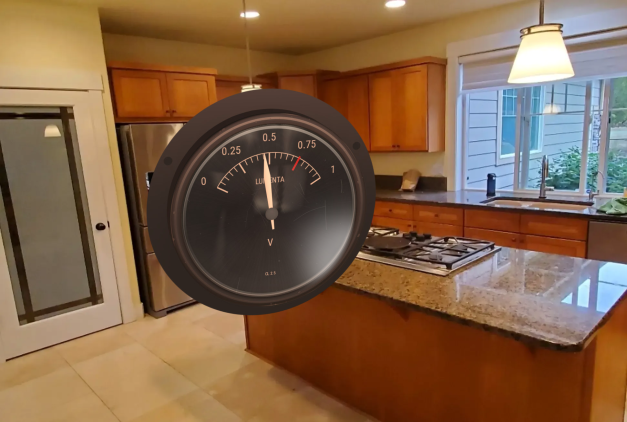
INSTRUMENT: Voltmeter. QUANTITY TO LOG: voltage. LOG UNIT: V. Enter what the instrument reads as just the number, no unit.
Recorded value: 0.45
